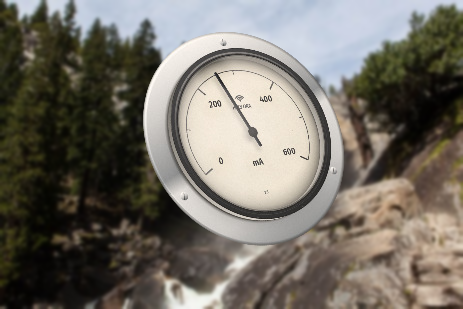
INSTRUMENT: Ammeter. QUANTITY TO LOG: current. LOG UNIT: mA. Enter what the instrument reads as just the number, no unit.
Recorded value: 250
